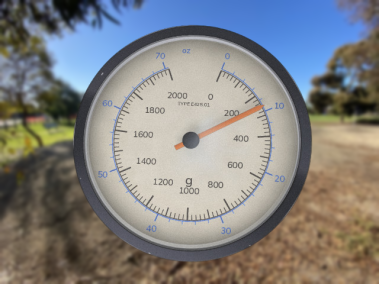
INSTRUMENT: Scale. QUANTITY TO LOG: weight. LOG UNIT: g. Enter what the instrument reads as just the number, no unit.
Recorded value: 260
